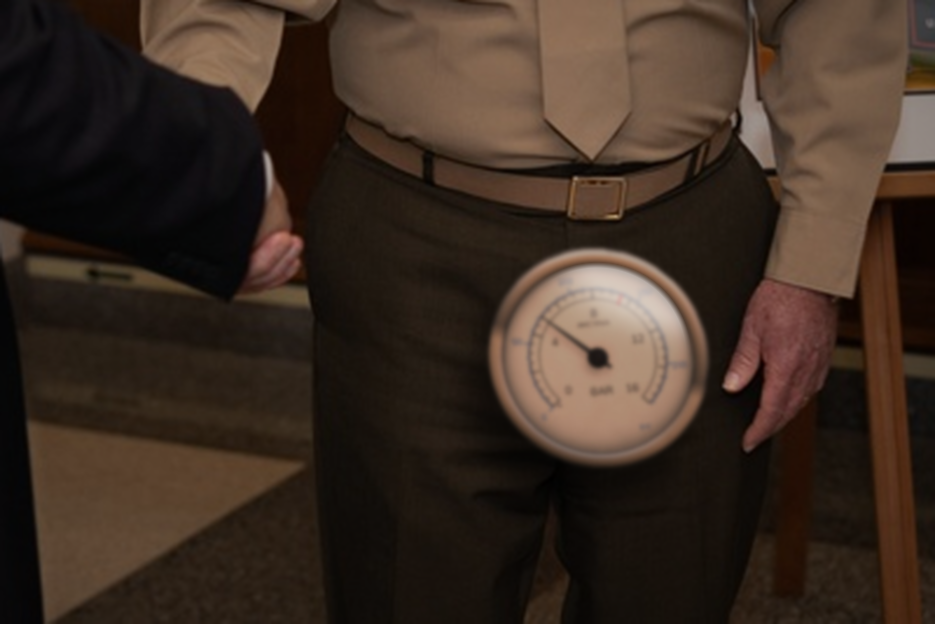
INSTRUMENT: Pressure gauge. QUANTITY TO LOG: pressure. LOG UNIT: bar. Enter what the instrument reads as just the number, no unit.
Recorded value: 5
